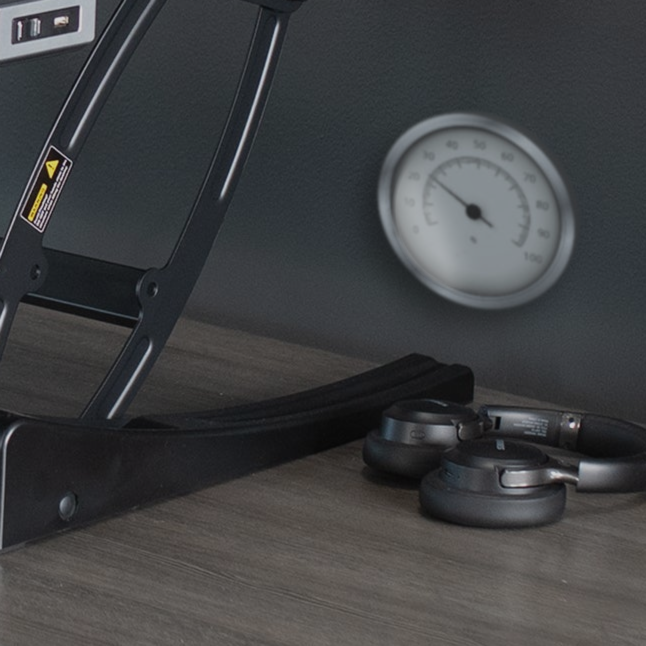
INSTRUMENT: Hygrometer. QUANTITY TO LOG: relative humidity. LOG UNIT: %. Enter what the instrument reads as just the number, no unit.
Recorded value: 25
